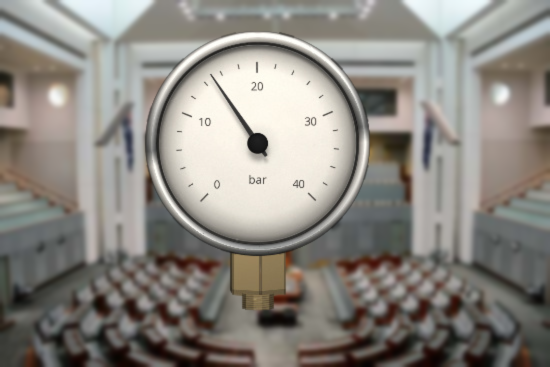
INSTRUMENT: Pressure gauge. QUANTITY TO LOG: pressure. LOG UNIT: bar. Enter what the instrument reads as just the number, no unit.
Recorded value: 15
